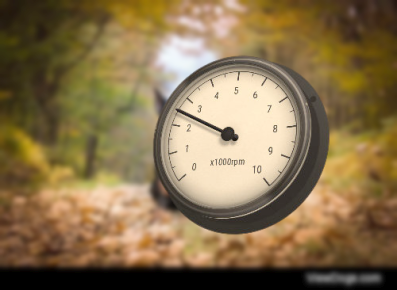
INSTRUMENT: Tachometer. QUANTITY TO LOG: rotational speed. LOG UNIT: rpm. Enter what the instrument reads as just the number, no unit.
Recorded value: 2500
